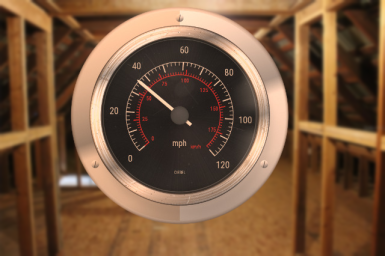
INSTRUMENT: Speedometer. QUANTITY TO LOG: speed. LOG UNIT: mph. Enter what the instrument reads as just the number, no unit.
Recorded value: 36
